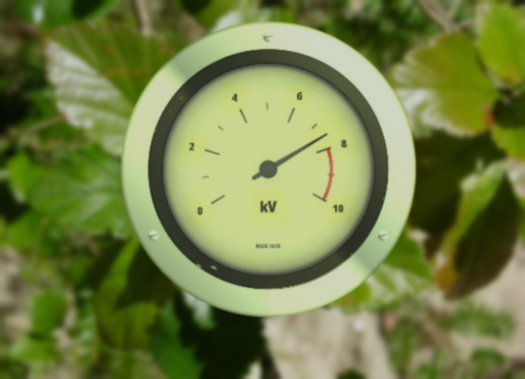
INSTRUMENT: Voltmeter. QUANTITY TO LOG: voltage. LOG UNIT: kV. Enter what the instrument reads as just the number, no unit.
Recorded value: 7.5
